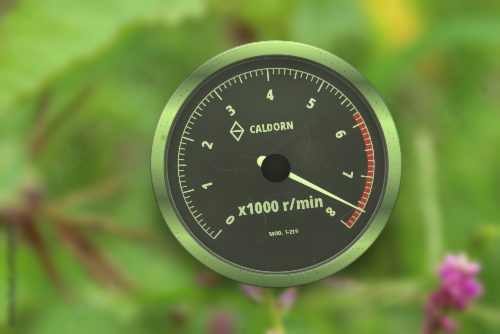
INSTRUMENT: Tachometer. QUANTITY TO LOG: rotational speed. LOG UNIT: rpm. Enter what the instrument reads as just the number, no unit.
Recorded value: 7600
